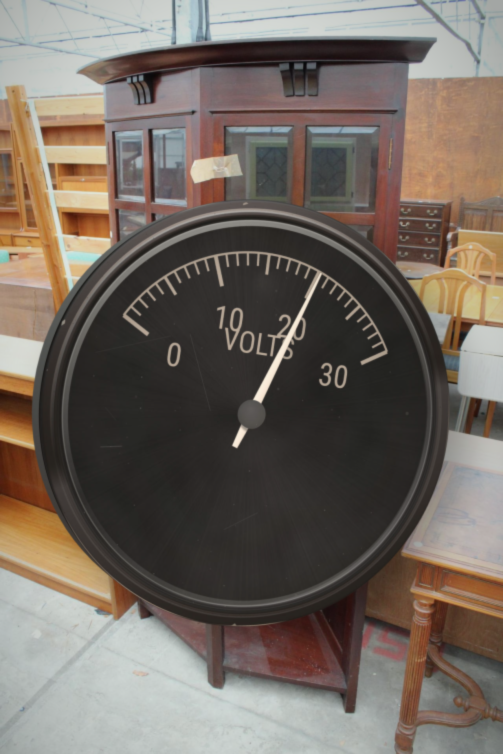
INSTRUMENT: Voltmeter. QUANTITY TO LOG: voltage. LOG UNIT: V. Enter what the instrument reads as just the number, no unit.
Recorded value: 20
